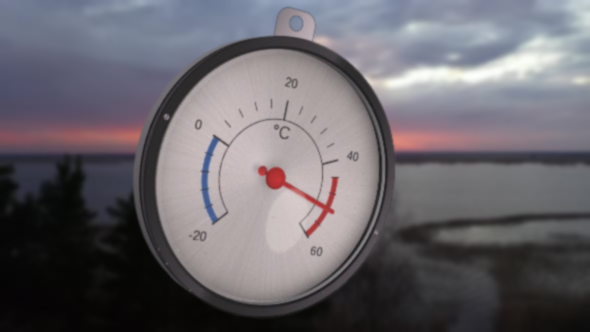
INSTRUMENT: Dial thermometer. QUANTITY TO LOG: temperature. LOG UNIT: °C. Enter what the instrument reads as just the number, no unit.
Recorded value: 52
